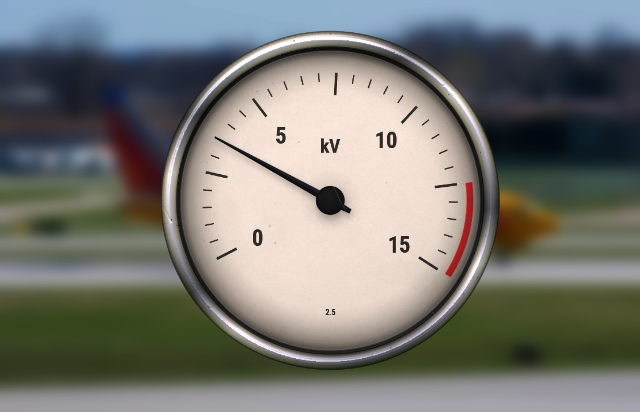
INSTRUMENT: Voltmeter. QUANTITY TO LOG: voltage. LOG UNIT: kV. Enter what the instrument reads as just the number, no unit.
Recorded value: 3.5
